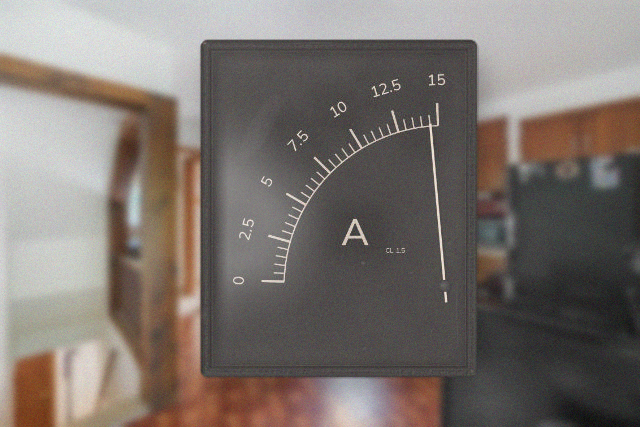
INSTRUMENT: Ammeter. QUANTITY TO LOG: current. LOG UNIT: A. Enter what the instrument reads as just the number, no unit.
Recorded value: 14.5
